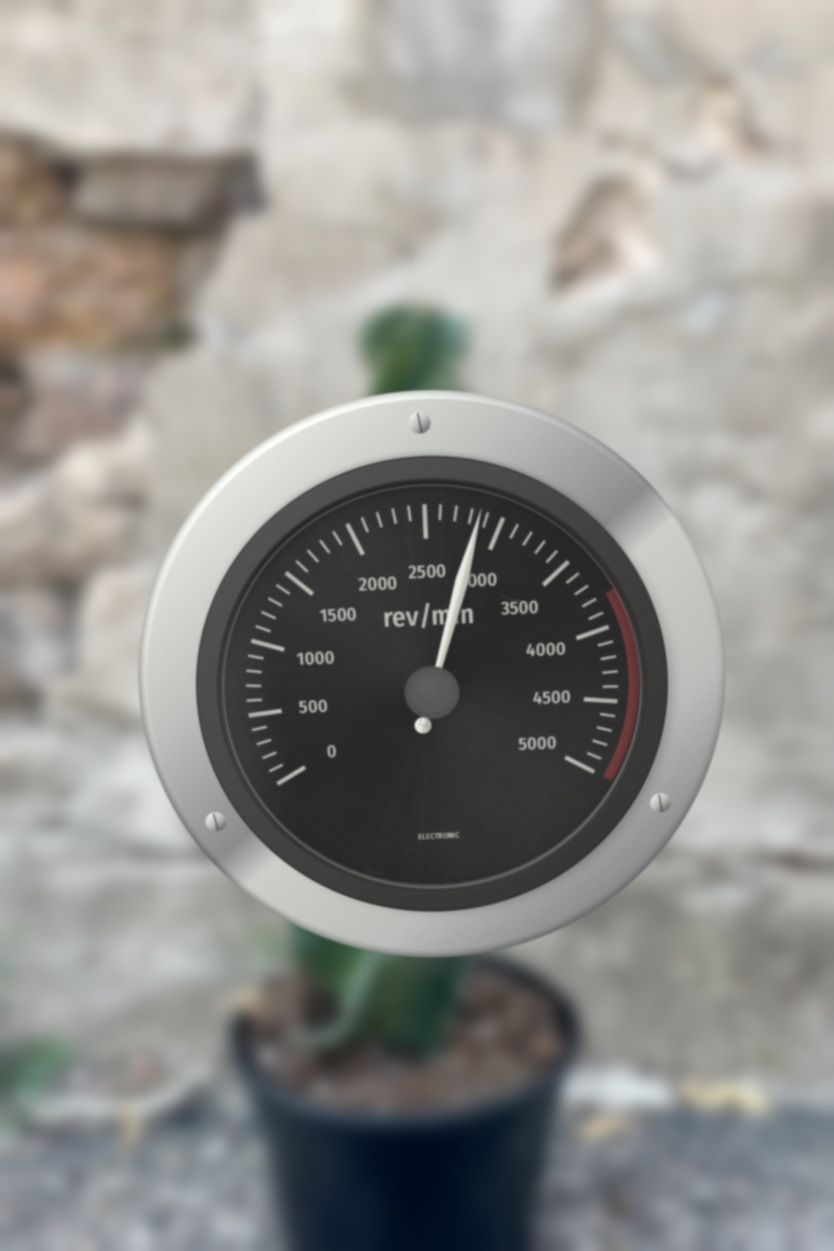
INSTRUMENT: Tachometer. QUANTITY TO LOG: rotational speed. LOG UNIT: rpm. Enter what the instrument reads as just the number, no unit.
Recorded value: 2850
